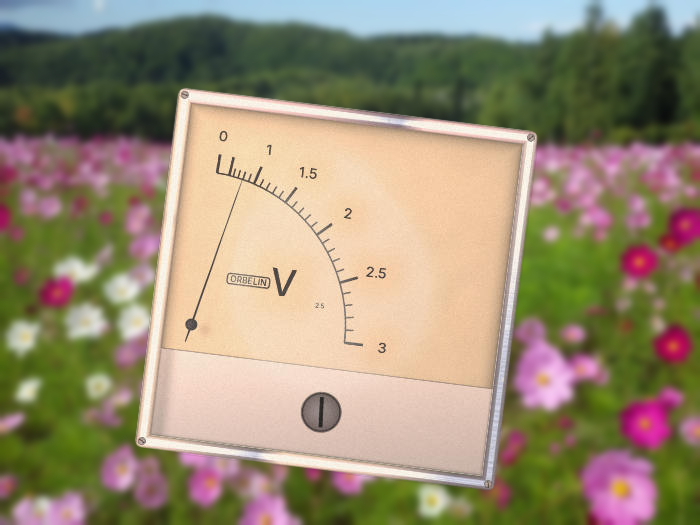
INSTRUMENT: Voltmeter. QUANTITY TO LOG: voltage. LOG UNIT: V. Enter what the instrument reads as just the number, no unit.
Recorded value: 0.8
